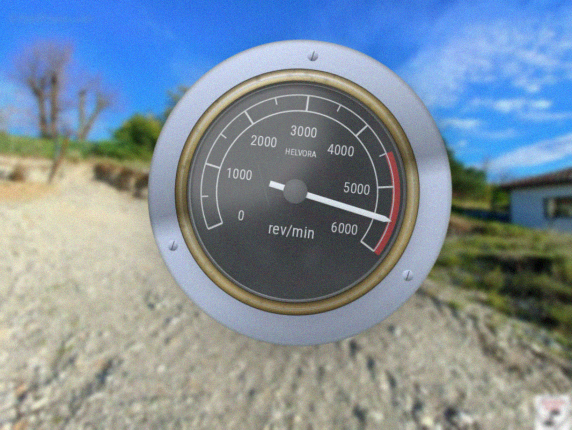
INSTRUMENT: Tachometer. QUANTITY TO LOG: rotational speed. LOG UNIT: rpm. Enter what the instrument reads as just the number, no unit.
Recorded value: 5500
